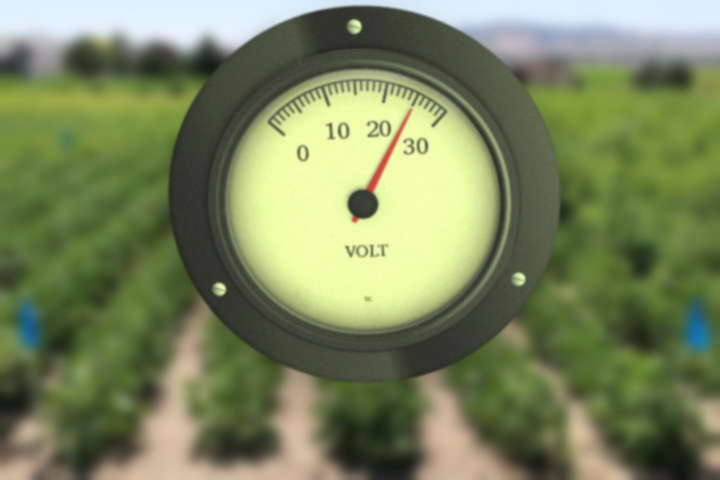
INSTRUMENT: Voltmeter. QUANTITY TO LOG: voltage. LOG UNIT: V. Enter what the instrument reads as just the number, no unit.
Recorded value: 25
